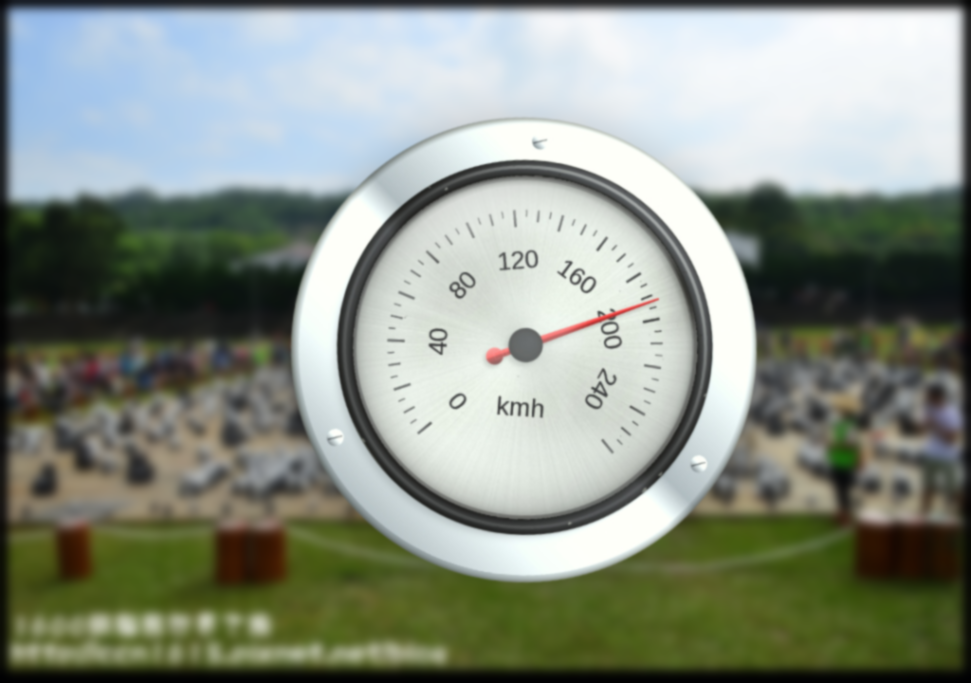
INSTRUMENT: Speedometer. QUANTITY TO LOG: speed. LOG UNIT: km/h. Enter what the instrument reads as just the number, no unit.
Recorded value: 192.5
